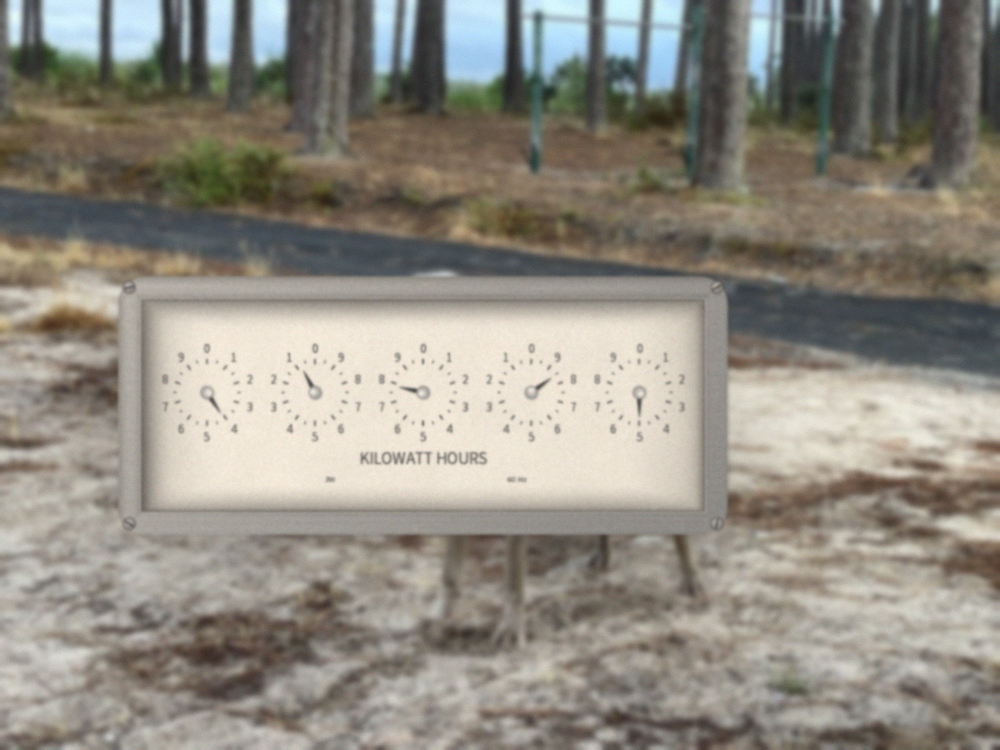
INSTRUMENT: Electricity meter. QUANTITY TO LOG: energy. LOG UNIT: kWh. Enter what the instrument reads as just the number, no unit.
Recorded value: 40785
